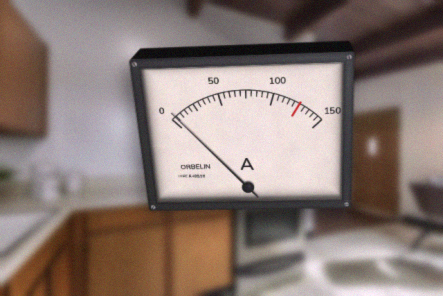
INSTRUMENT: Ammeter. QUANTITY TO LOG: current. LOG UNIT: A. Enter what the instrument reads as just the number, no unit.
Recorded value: 5
